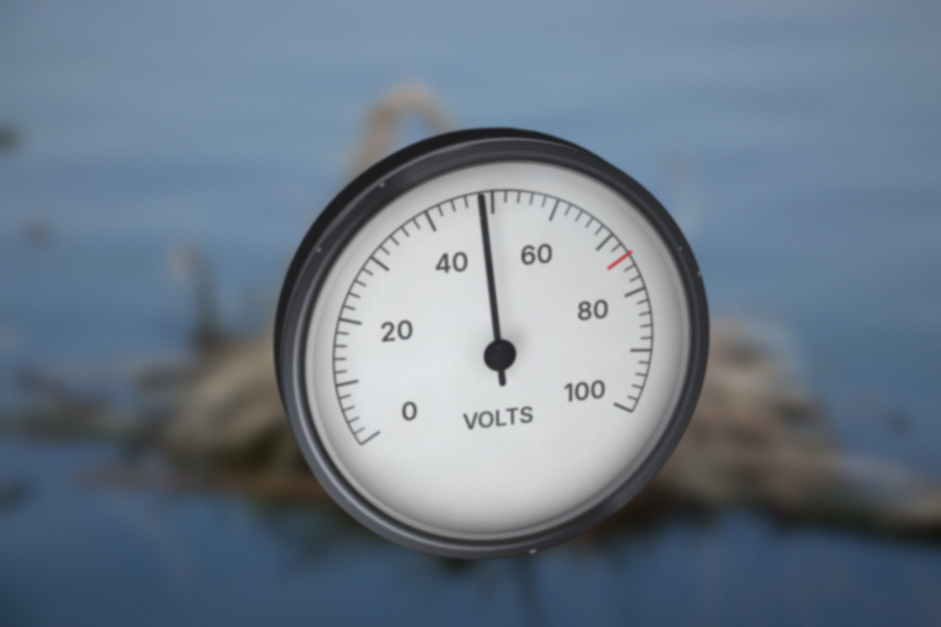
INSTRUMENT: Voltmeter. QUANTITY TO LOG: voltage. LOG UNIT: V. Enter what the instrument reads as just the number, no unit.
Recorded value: 48
